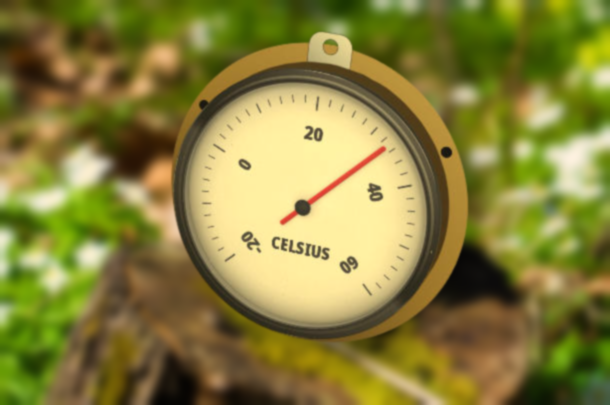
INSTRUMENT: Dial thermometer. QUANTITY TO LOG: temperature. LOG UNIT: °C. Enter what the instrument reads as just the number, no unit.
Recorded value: 33
